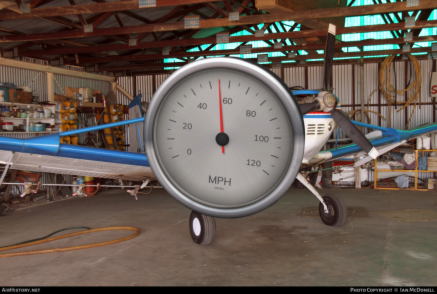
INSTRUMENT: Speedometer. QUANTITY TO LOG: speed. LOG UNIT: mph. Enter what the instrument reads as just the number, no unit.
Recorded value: 55
